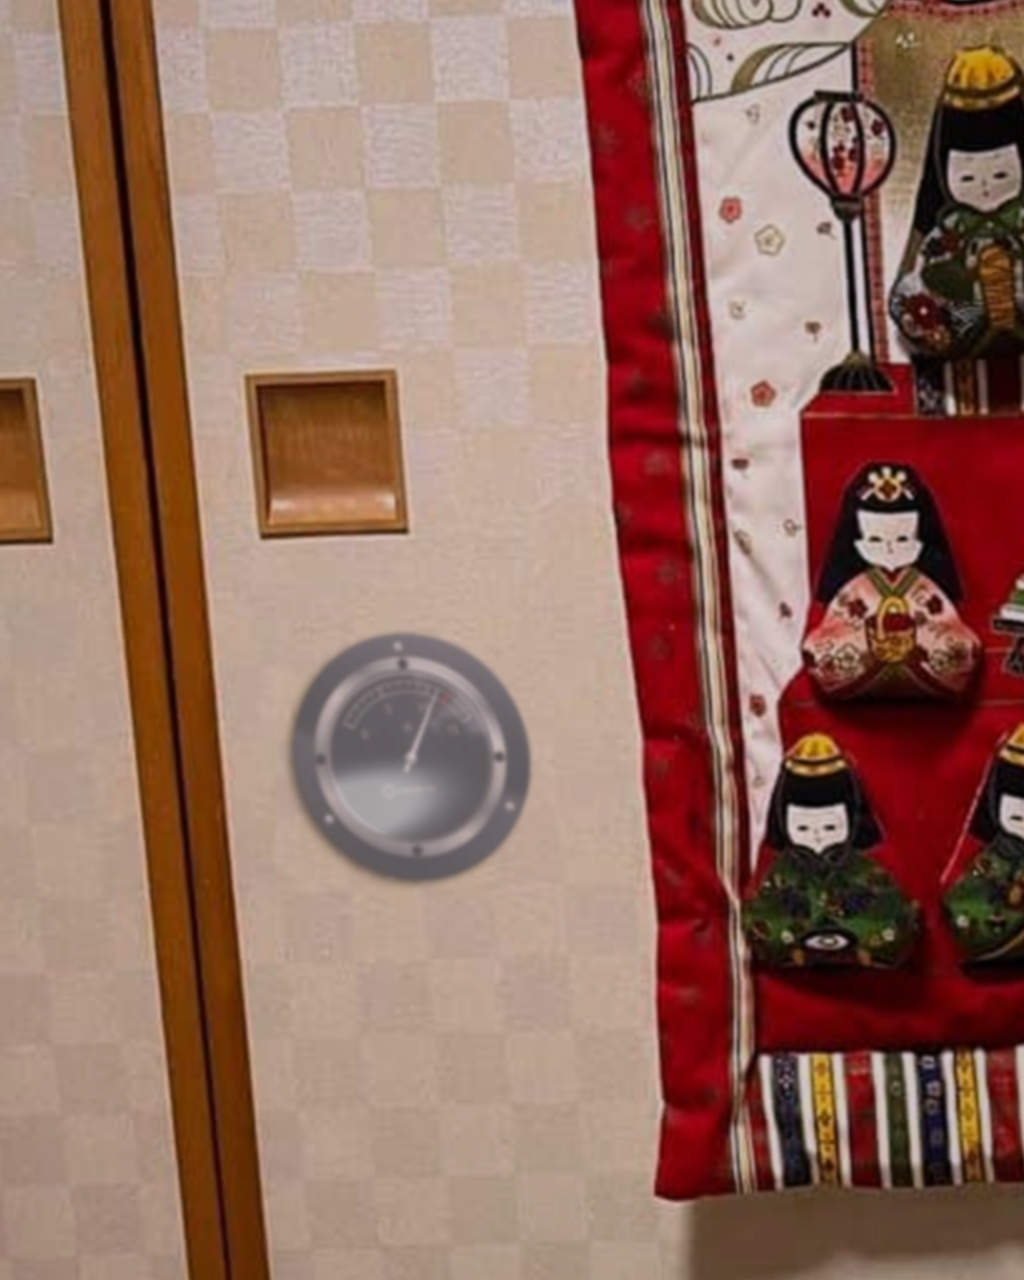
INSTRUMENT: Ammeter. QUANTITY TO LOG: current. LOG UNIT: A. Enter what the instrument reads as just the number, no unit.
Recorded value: 11
